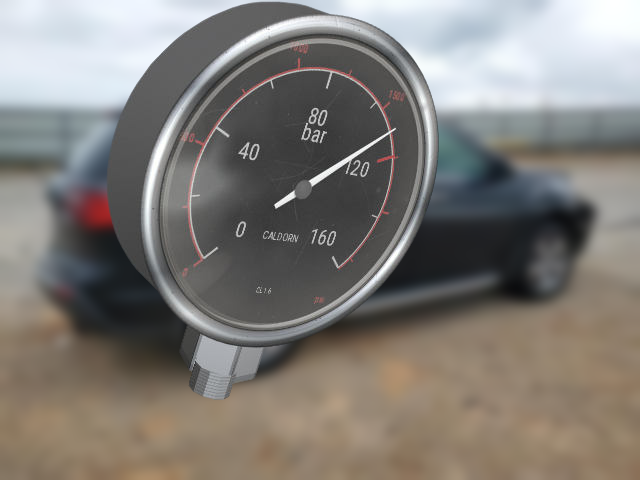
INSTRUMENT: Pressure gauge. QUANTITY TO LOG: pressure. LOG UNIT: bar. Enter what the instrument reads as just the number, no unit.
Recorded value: 110
